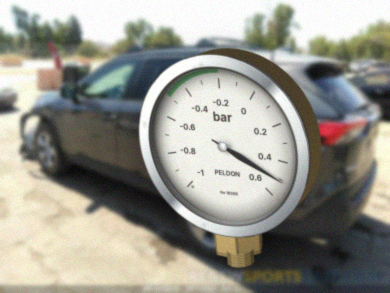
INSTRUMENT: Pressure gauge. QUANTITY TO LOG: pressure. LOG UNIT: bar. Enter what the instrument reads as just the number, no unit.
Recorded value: 0.5
